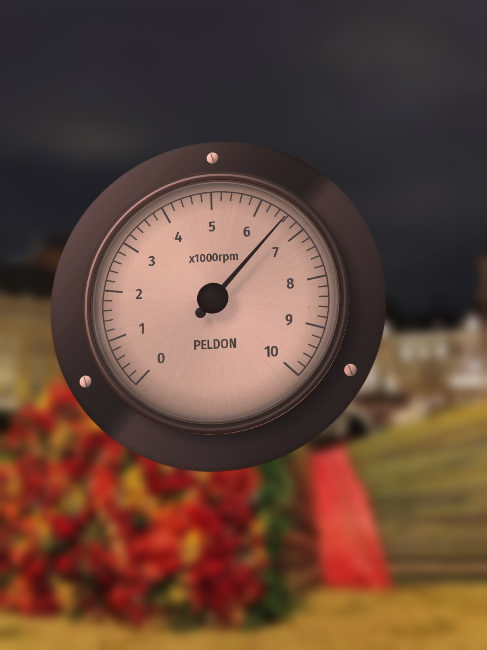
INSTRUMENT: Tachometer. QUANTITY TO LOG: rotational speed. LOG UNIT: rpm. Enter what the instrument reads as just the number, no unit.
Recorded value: 6600
